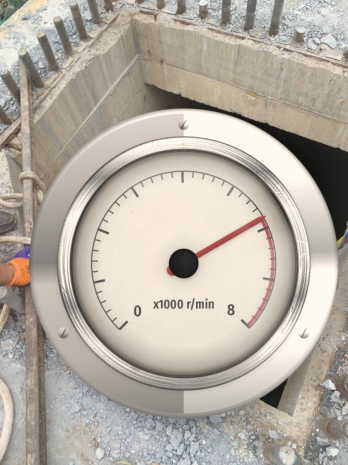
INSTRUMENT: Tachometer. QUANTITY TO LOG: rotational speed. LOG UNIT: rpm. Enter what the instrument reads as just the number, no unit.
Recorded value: 5800
